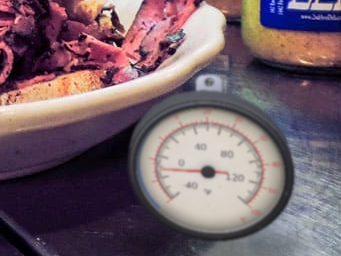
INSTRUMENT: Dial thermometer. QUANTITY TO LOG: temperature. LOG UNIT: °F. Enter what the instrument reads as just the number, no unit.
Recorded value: -10
